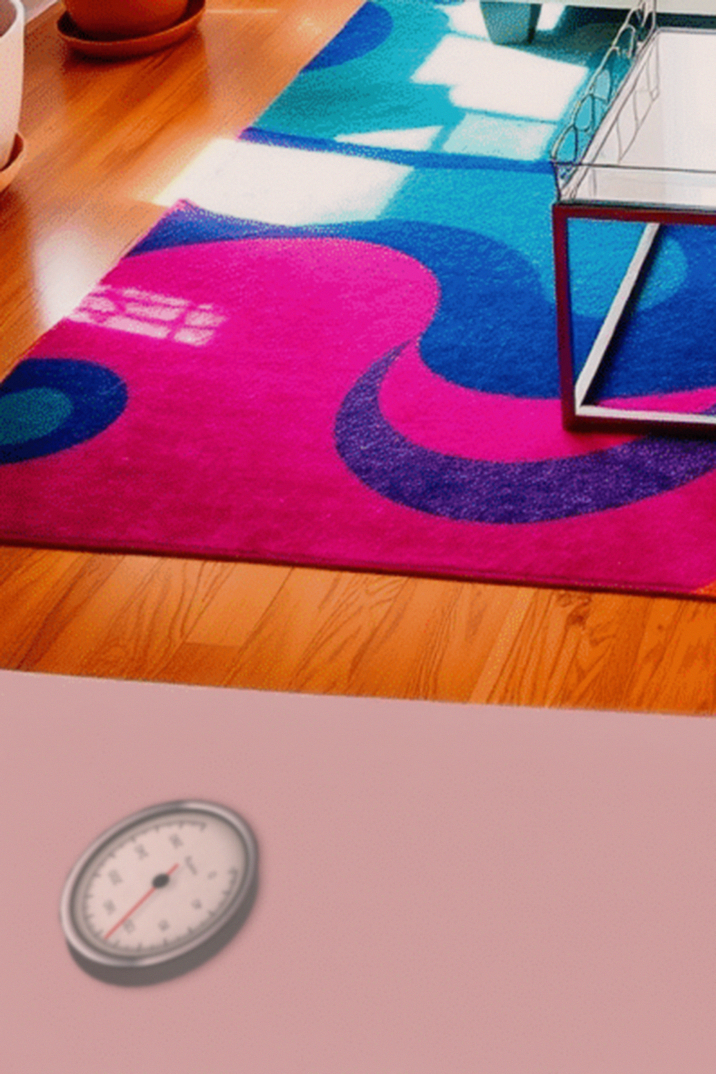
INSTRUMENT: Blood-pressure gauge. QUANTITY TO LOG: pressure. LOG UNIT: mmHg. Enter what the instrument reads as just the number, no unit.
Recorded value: 130
